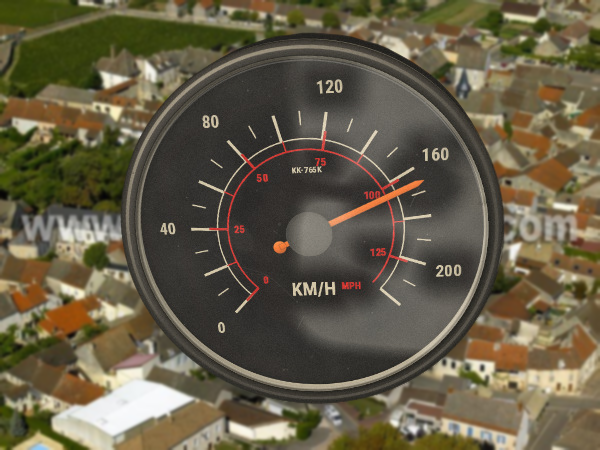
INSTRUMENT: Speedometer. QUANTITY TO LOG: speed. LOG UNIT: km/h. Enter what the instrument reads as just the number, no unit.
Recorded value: 165
